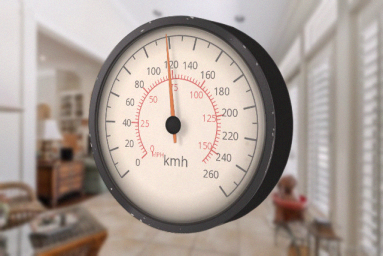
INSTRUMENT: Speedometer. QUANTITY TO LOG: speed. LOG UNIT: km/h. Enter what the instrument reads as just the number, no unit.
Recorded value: 120
